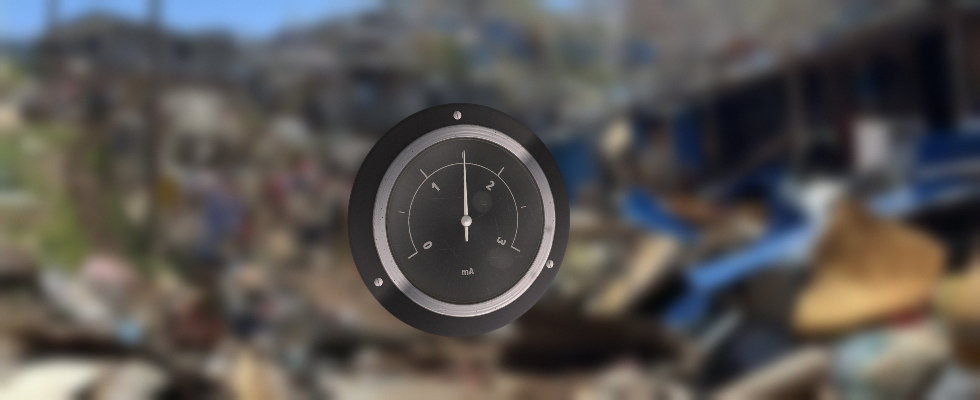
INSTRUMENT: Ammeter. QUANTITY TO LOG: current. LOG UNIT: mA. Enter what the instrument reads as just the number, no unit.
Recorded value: 1.5
